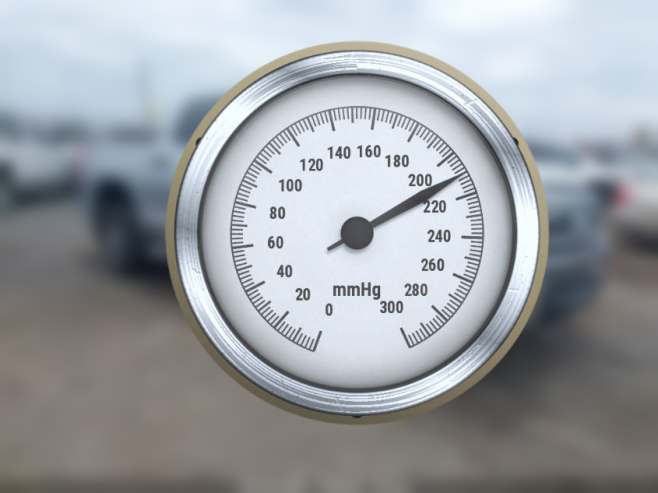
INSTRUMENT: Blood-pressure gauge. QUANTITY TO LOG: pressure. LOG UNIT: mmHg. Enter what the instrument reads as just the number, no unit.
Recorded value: 210
